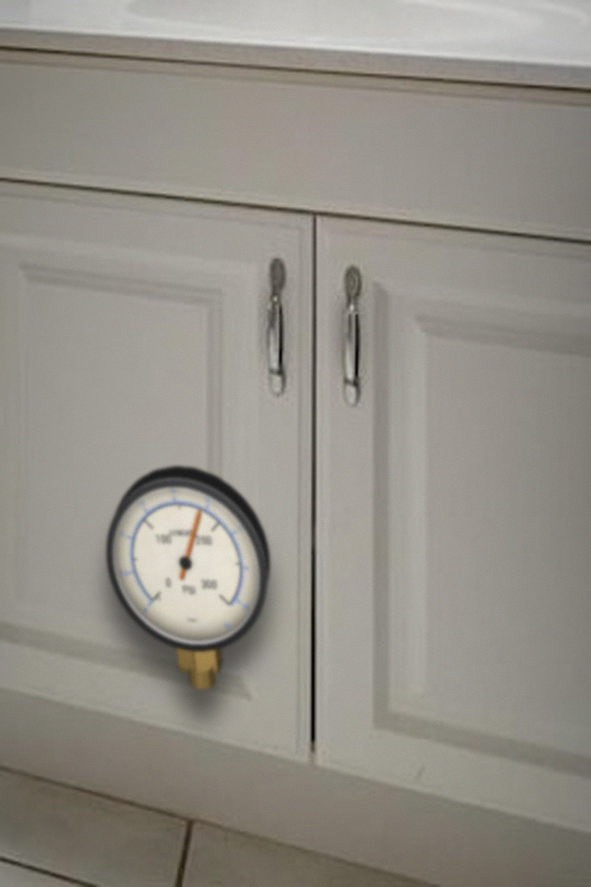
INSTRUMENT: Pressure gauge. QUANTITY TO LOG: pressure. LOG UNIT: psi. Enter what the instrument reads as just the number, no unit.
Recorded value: 175
